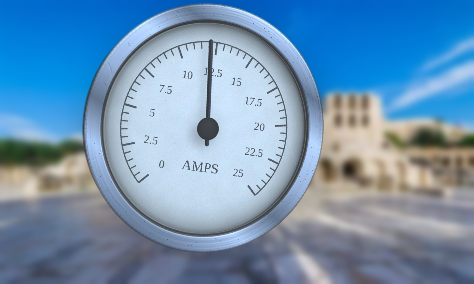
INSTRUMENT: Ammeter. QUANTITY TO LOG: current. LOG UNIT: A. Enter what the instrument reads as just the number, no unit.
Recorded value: 12
